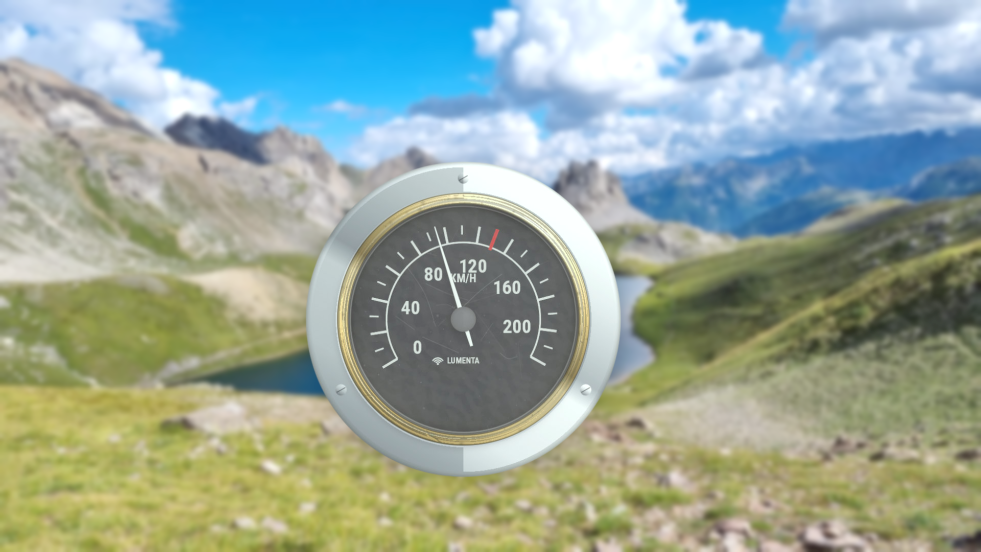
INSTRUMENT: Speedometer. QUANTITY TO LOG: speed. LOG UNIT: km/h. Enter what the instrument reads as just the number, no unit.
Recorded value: 95
